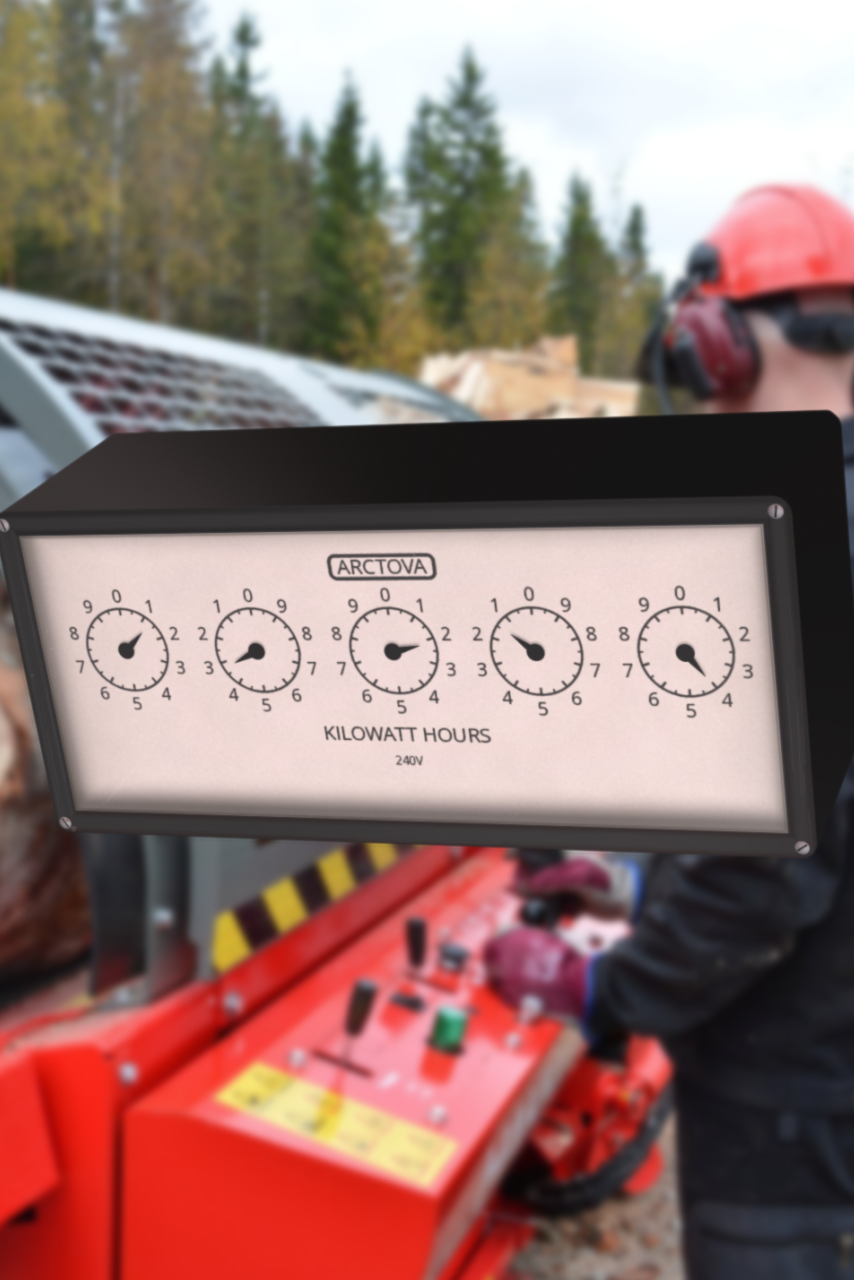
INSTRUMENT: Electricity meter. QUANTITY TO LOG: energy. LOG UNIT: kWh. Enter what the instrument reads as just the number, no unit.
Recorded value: 13214
